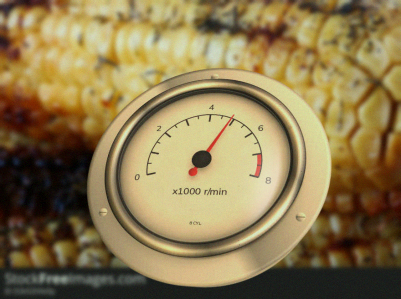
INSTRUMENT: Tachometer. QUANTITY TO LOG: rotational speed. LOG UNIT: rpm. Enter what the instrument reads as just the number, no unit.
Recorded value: 5000
